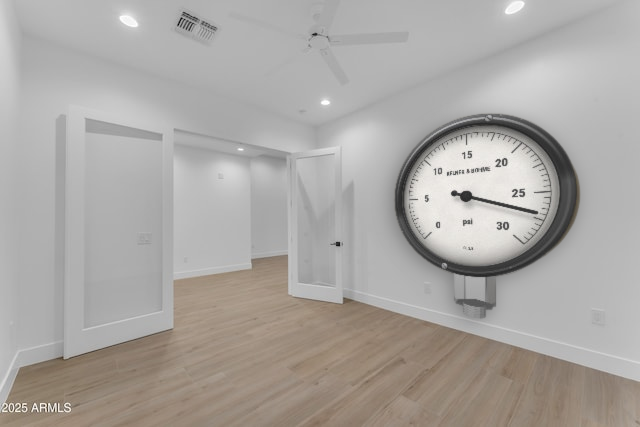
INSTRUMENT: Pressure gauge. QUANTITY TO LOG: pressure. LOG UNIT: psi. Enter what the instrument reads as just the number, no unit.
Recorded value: 27
